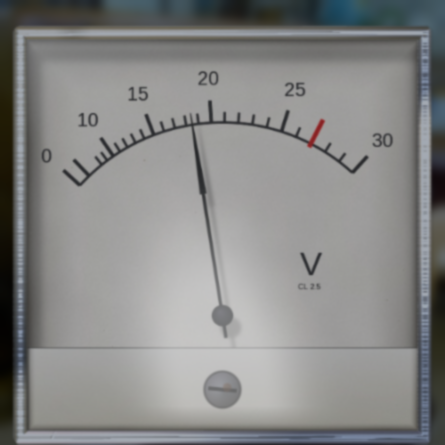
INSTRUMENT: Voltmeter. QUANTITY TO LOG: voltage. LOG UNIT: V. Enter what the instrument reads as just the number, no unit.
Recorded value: 18.5
